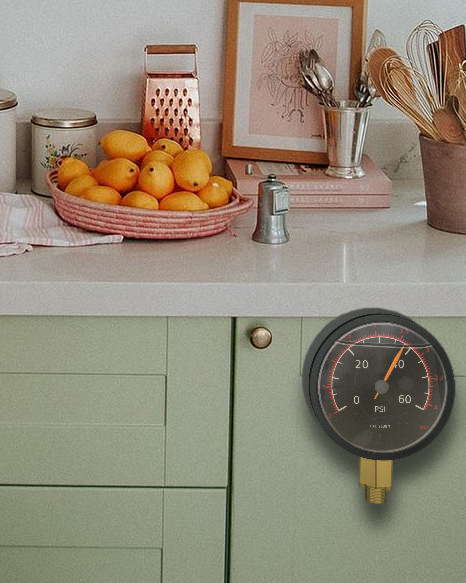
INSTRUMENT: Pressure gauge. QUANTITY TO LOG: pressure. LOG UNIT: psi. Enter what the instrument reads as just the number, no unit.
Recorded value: 37.5
